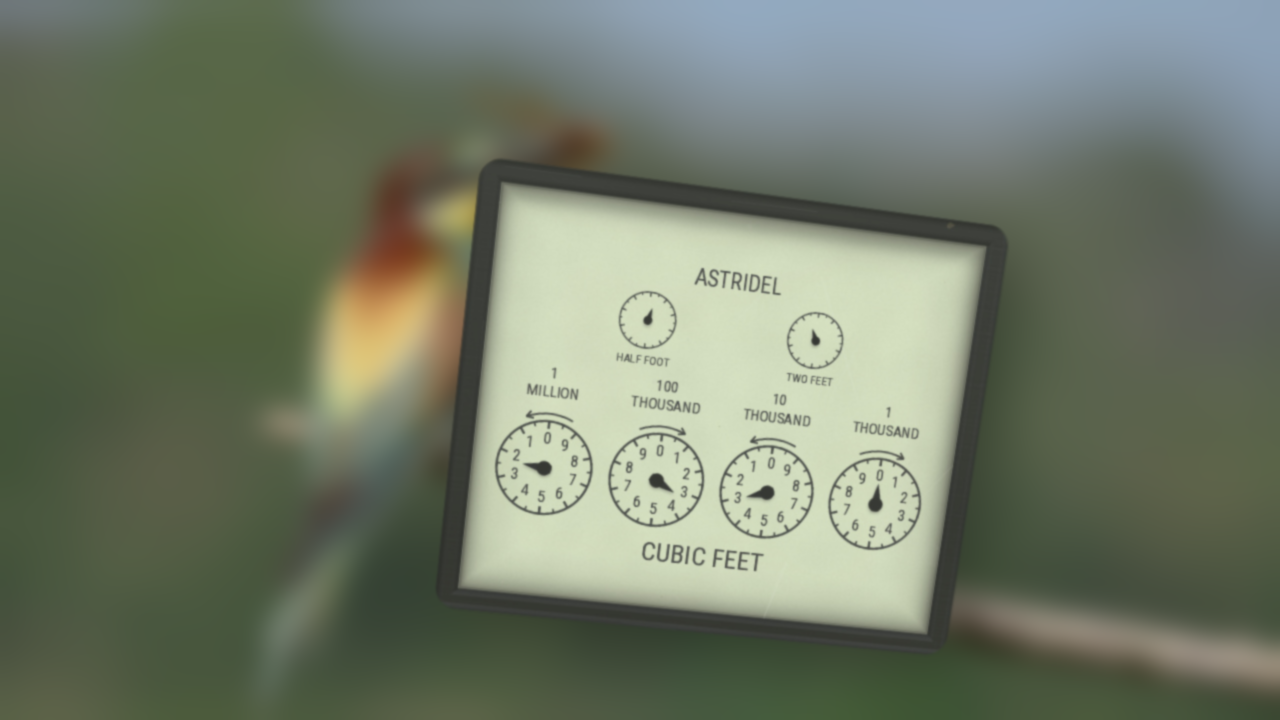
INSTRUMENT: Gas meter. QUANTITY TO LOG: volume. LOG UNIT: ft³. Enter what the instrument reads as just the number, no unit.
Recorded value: 233000
